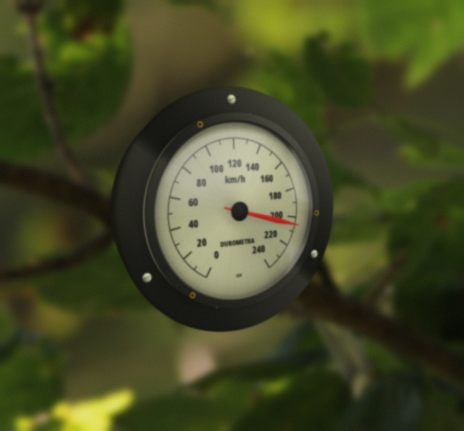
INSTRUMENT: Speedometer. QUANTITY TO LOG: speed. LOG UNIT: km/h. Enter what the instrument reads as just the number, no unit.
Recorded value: 205
